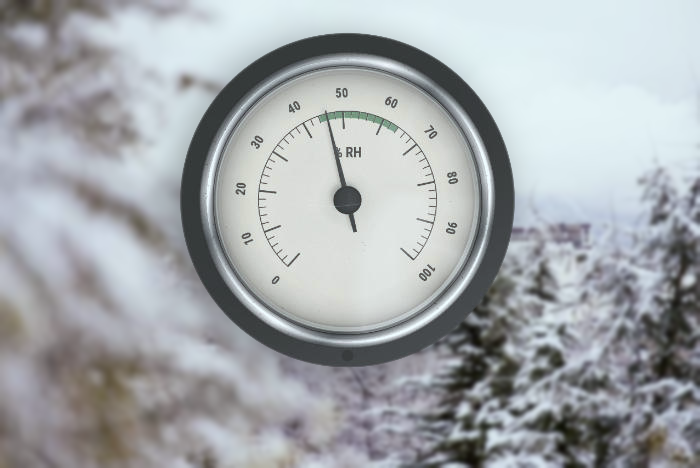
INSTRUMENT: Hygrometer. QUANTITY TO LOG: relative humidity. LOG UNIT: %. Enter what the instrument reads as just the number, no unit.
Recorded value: 46
